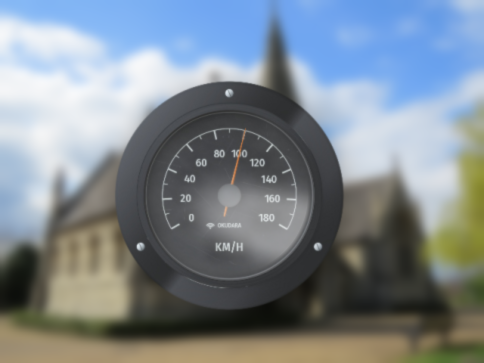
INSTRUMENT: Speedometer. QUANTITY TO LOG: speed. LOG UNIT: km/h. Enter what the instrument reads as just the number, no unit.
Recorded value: 100
